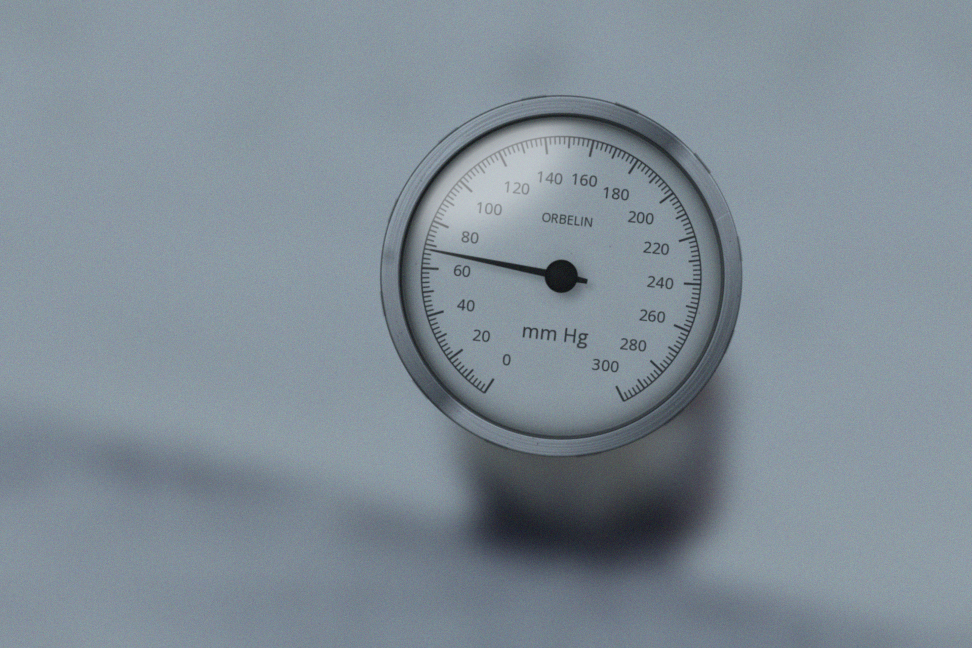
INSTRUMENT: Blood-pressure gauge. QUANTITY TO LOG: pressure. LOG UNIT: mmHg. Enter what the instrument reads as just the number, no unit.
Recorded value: 68
